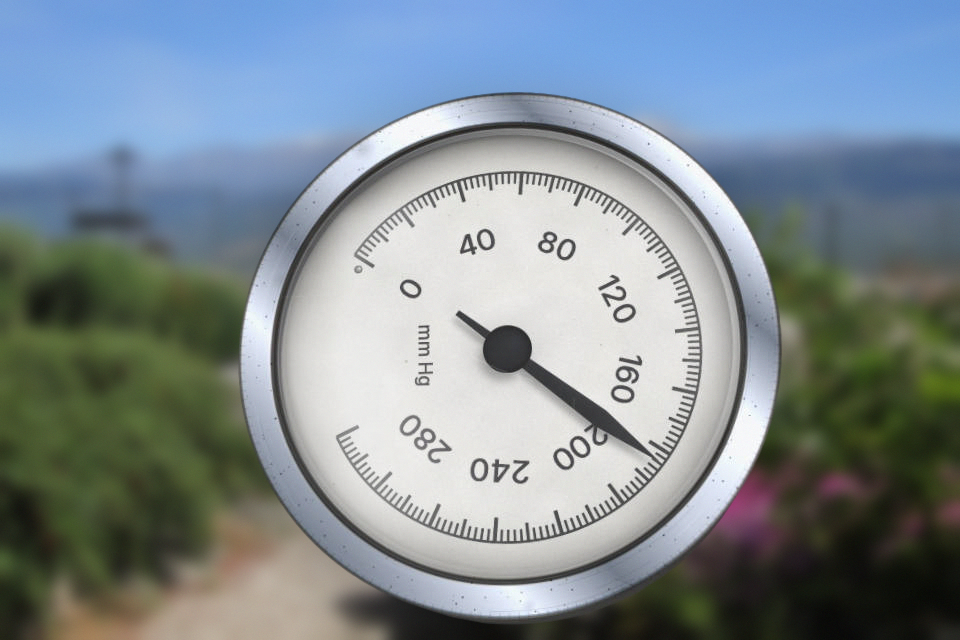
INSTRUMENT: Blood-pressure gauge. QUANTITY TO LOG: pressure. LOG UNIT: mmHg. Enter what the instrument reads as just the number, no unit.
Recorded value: 184
